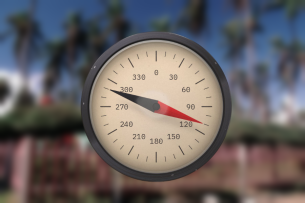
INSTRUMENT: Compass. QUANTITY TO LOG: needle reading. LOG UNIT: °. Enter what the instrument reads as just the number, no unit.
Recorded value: 110
